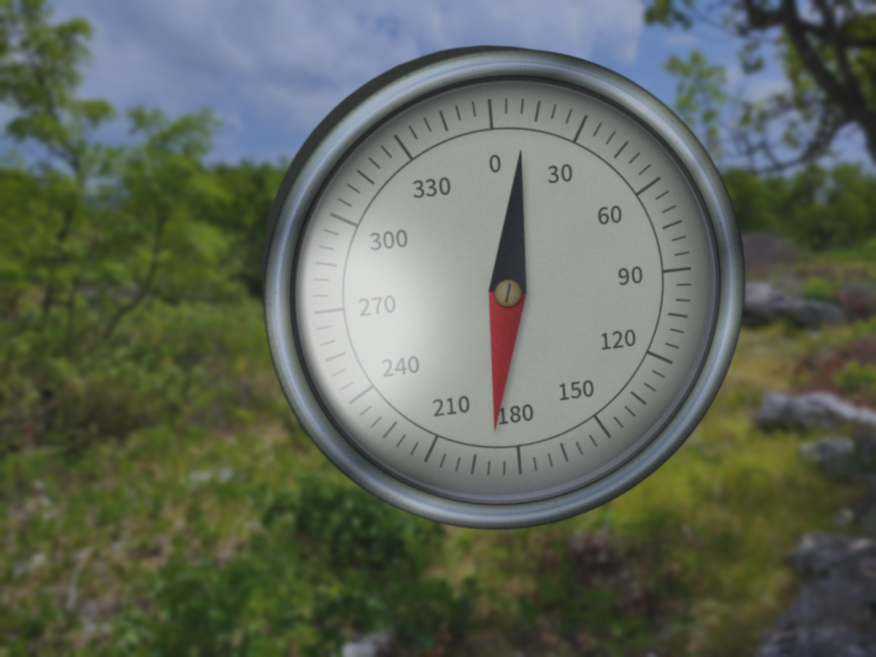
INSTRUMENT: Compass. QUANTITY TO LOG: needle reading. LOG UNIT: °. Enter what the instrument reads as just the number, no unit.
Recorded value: 190
